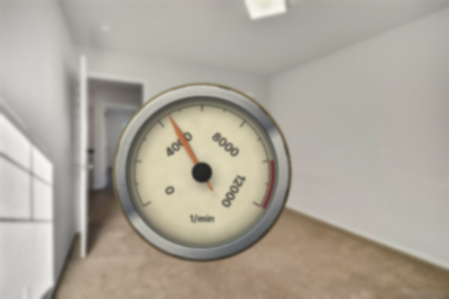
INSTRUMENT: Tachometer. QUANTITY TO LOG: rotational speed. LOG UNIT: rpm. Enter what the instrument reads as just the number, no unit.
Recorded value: 4500
